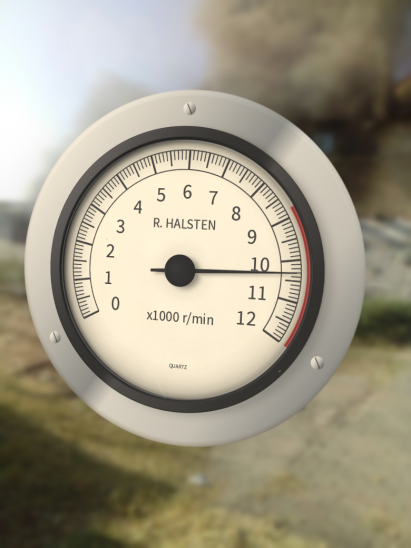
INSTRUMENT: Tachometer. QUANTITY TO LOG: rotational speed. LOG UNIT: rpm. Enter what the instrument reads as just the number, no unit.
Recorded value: 10300
